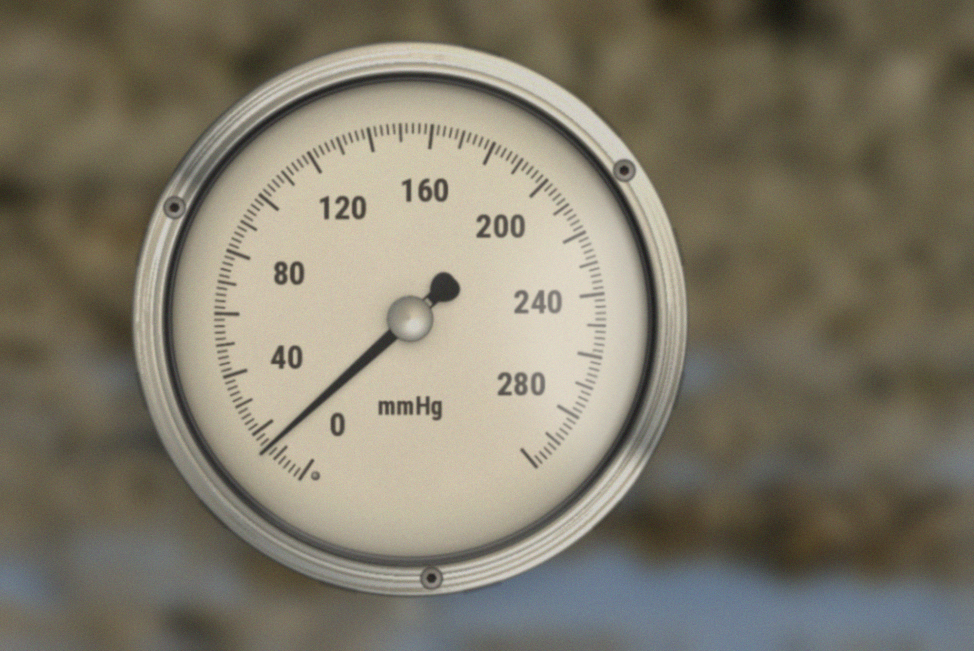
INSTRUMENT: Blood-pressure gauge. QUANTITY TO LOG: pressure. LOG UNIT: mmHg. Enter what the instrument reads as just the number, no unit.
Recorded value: 14
